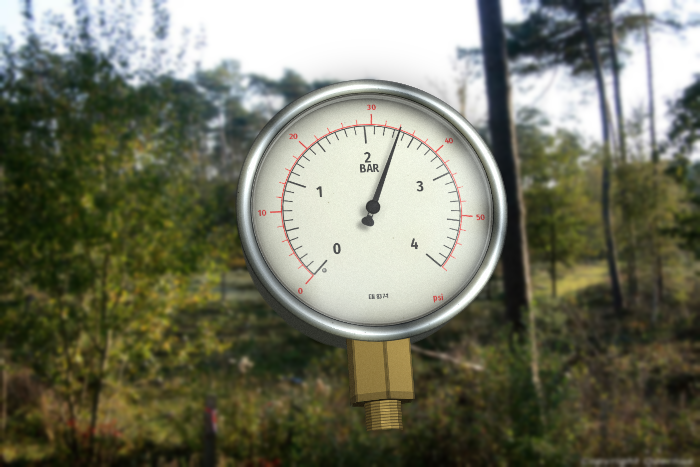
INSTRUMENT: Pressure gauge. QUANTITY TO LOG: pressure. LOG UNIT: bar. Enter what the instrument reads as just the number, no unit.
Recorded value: 2.35
